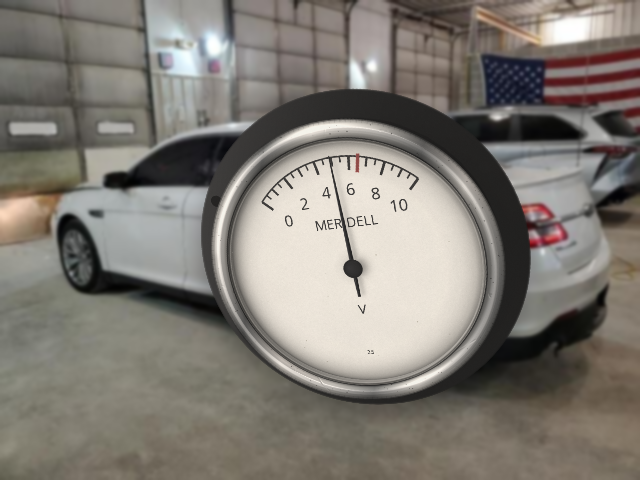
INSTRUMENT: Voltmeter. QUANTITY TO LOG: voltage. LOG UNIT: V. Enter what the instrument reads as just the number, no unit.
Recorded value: 5
